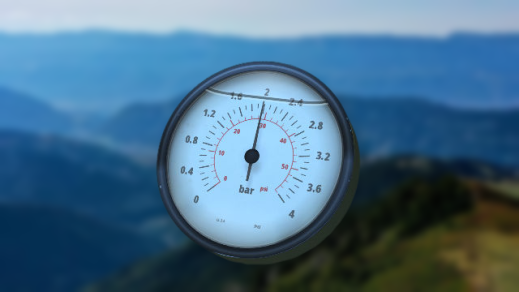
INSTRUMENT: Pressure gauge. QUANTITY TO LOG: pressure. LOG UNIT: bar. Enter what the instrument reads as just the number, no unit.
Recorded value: 2
